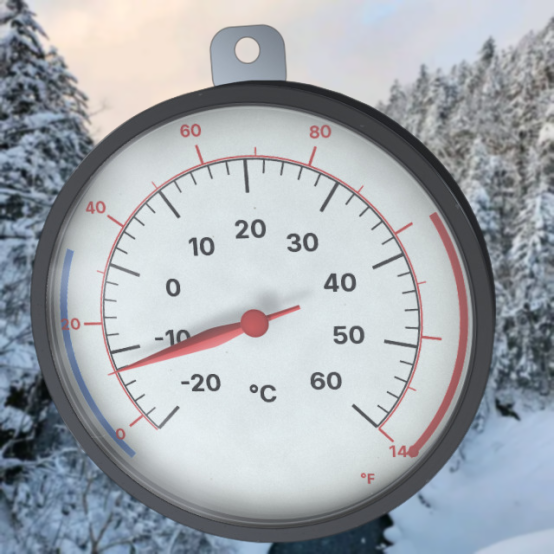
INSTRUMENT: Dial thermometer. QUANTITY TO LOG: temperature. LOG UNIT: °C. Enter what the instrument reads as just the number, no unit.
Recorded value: -12
